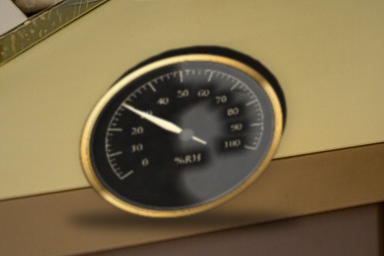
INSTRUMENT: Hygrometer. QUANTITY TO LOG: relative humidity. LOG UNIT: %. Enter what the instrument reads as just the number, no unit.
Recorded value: 30
